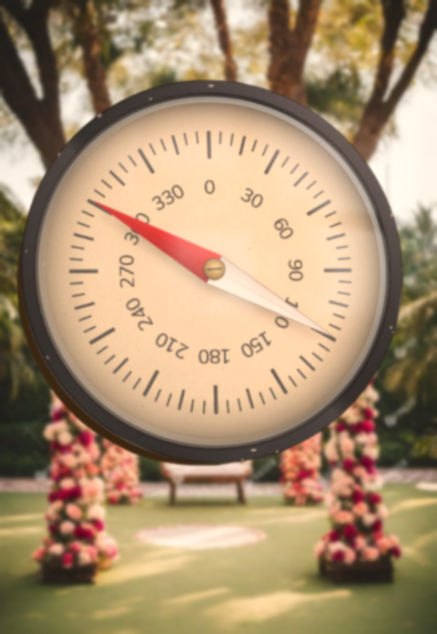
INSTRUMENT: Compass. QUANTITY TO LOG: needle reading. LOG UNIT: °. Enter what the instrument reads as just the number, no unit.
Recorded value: 300
